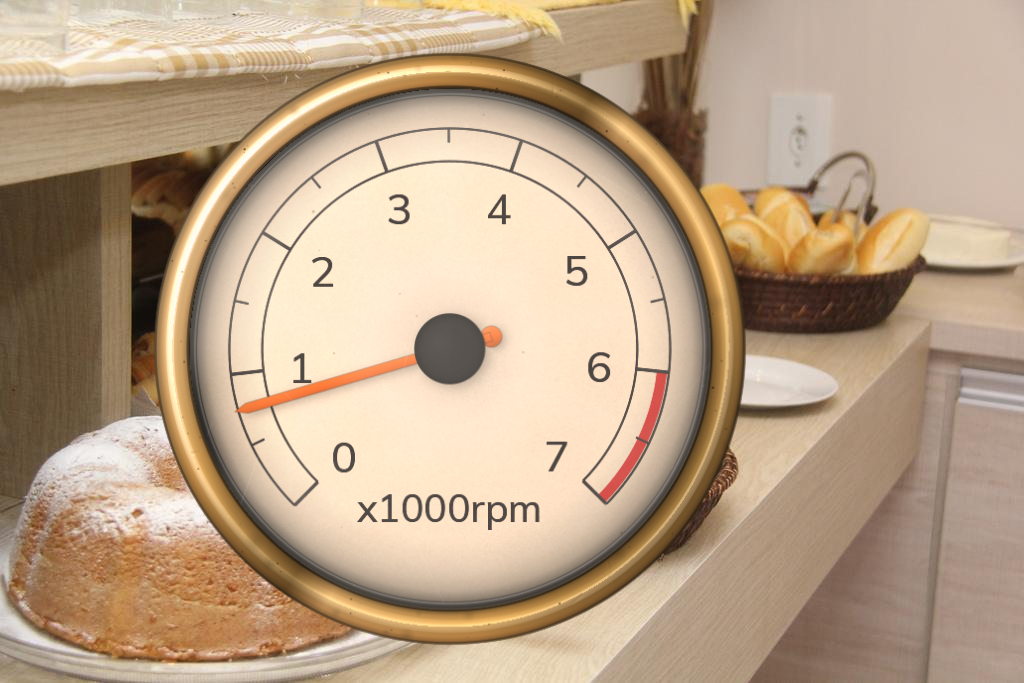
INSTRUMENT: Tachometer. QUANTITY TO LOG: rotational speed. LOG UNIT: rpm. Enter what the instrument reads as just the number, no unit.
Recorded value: 750
